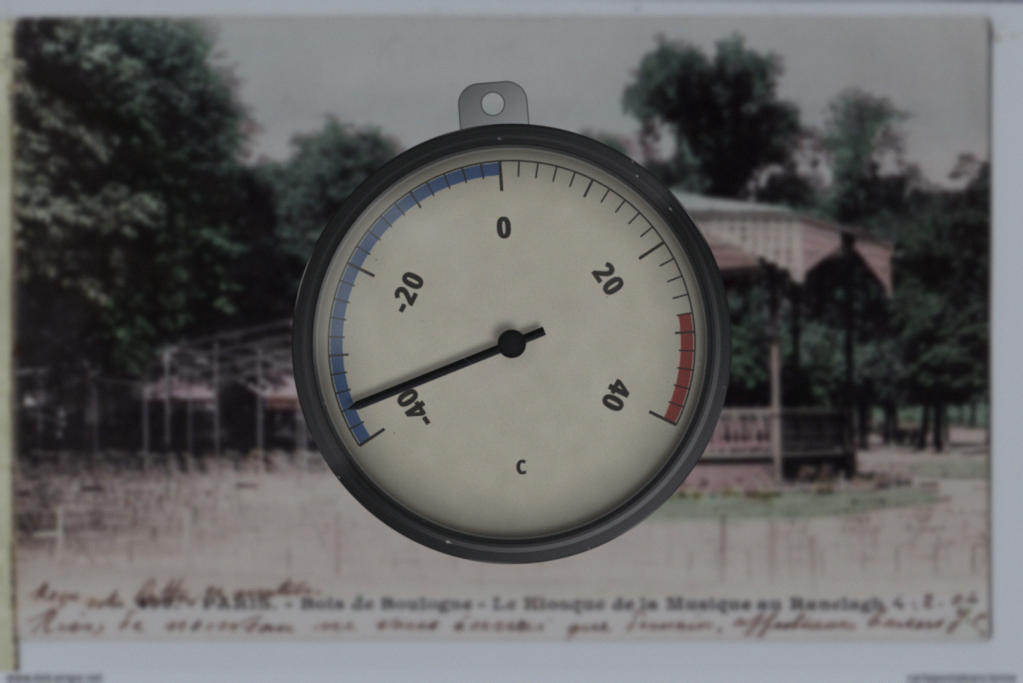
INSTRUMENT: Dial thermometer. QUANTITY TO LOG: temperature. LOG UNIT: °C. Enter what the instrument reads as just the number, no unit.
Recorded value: -36
